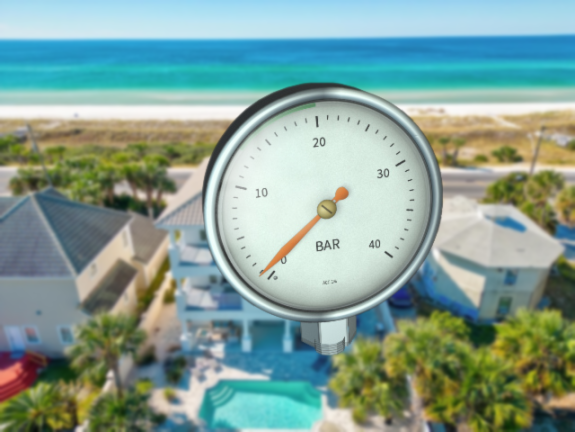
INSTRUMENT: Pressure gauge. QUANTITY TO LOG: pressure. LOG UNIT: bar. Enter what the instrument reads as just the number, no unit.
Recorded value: 1
